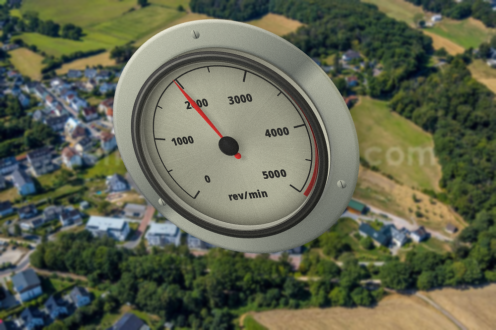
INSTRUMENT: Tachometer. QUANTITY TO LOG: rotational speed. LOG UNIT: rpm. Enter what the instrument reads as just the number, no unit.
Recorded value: 2000
